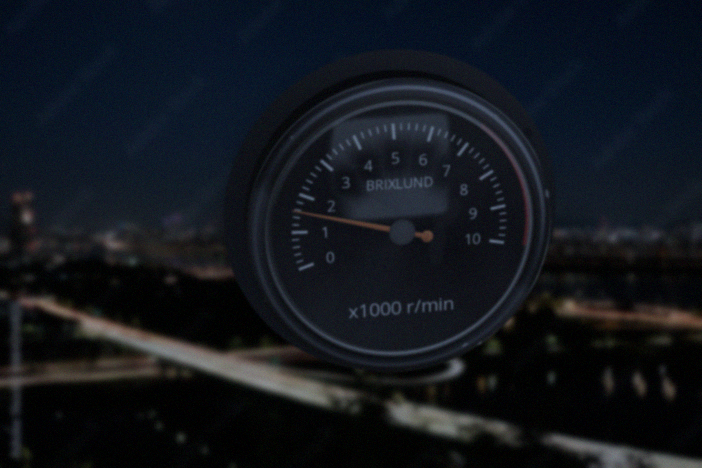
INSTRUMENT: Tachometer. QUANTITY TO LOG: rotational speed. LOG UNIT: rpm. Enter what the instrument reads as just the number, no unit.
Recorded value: 1600
